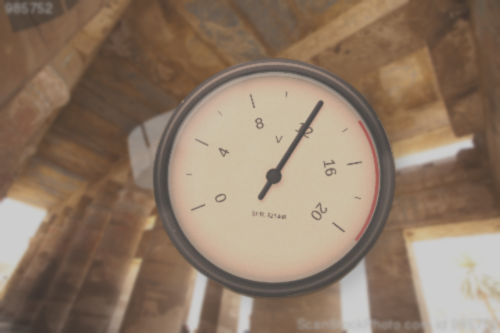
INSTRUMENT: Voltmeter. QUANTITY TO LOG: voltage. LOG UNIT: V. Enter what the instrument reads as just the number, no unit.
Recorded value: 12
